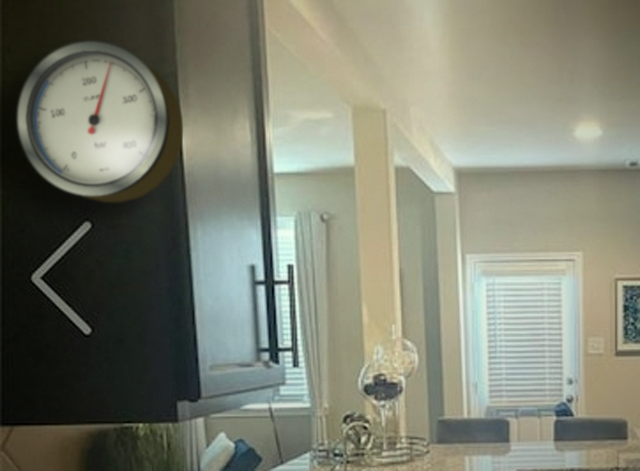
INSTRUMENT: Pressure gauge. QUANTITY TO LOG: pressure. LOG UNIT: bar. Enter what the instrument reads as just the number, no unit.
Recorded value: 240
